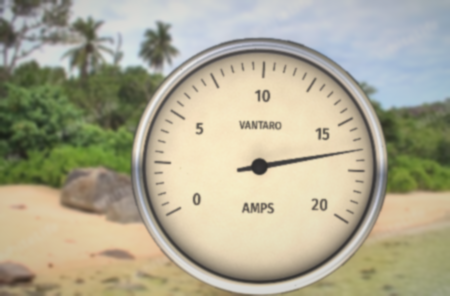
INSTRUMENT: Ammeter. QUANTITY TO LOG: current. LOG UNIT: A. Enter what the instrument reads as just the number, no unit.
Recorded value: 16.5
